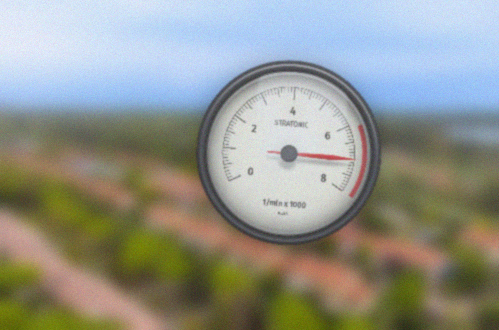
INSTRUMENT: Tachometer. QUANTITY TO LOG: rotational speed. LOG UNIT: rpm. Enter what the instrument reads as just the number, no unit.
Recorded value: 7000
